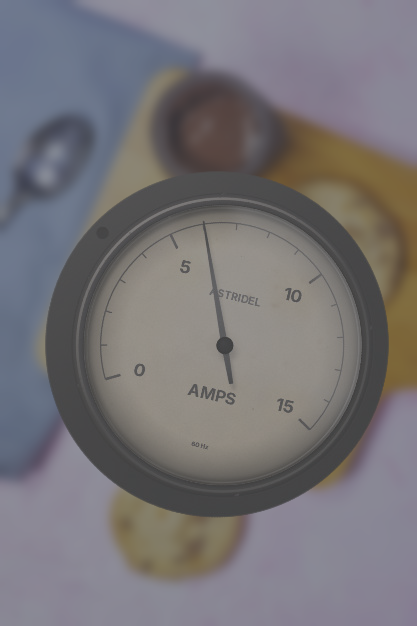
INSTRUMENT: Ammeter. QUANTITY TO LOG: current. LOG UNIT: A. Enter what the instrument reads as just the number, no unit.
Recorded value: 6
